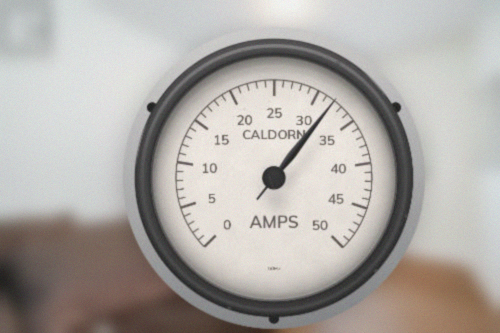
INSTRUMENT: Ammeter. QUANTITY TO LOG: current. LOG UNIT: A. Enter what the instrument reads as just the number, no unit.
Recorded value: 32
